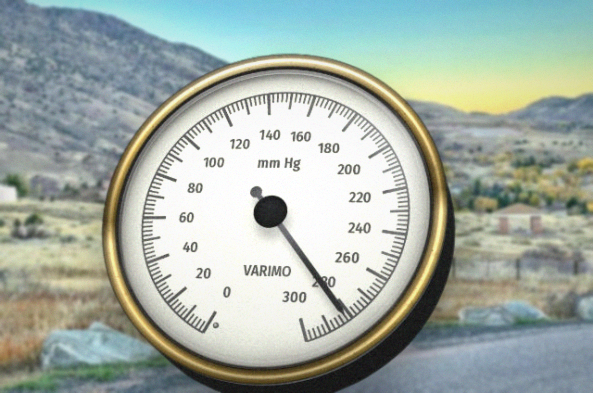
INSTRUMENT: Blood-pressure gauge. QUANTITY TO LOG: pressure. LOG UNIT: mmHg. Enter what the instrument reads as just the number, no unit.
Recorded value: 282
